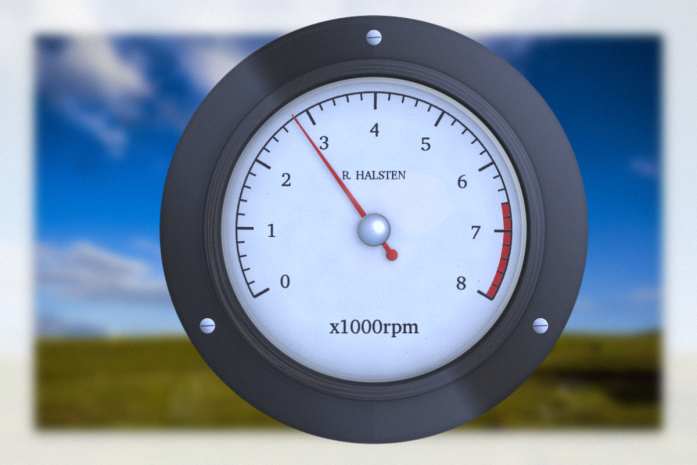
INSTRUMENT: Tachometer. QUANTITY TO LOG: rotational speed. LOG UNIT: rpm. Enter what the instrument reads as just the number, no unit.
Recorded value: 2800
